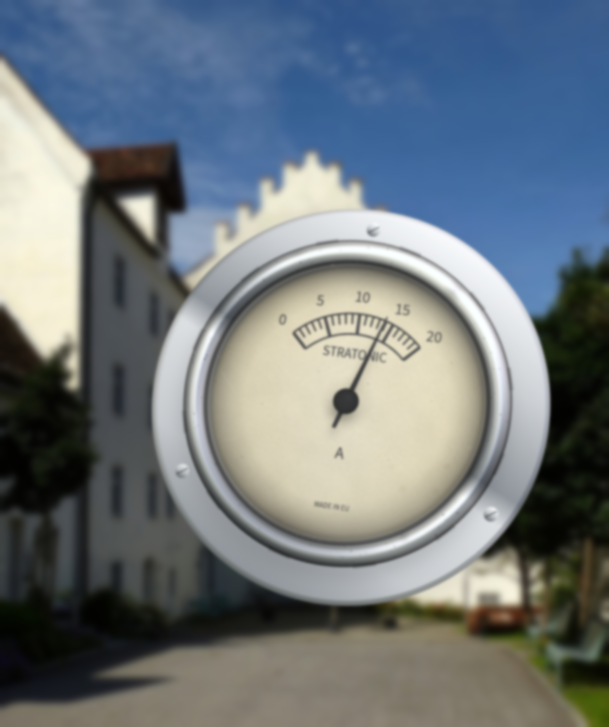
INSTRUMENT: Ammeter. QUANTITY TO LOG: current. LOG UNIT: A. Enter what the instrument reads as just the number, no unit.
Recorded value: 14
